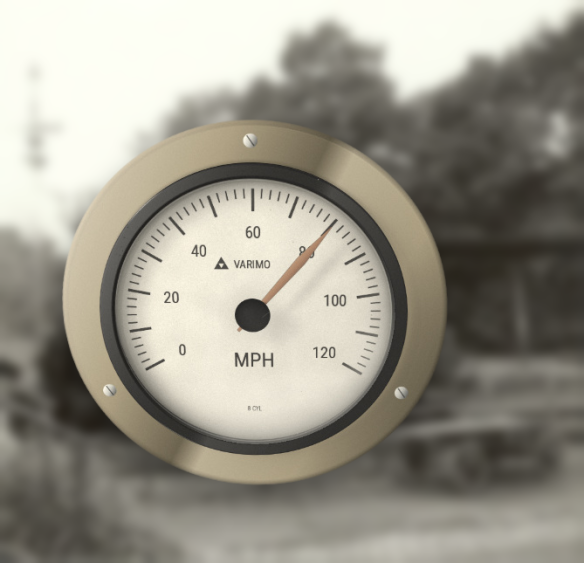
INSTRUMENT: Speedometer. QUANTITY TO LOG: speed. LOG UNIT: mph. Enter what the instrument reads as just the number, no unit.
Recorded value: 80
